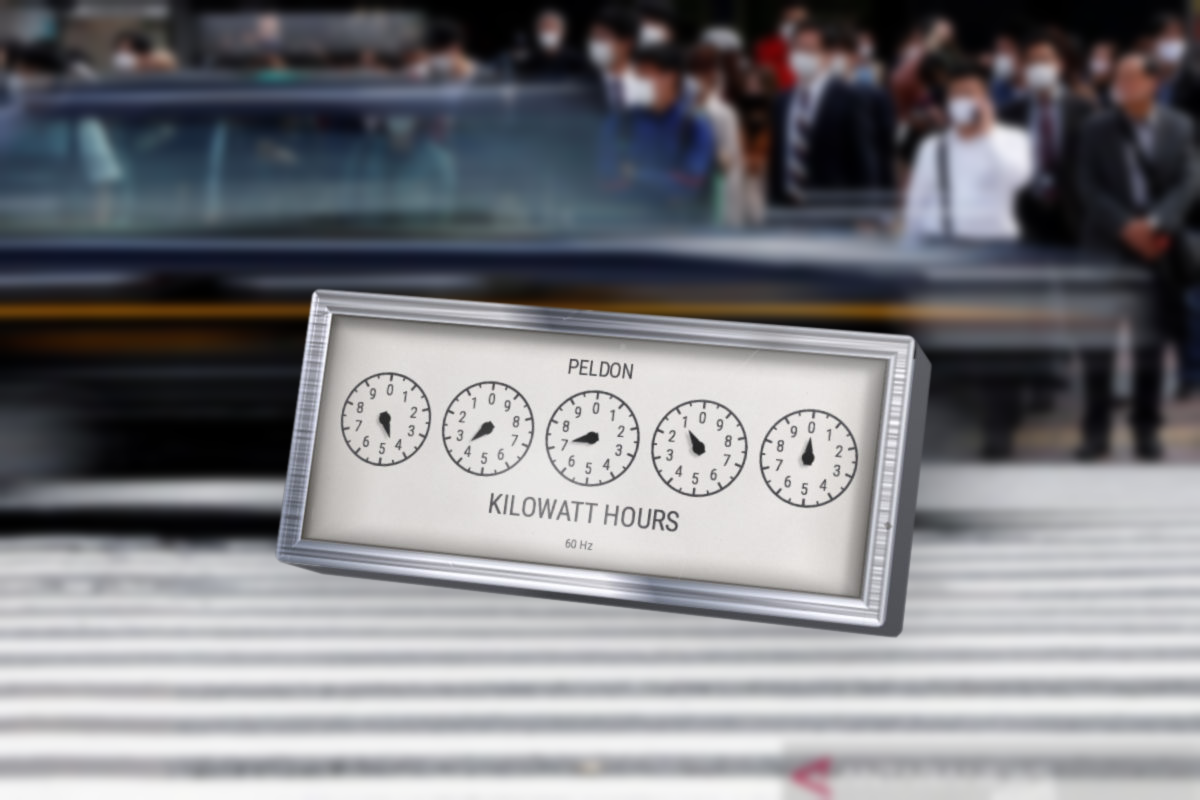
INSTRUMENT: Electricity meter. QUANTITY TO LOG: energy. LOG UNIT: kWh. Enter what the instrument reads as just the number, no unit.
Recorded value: 43710
